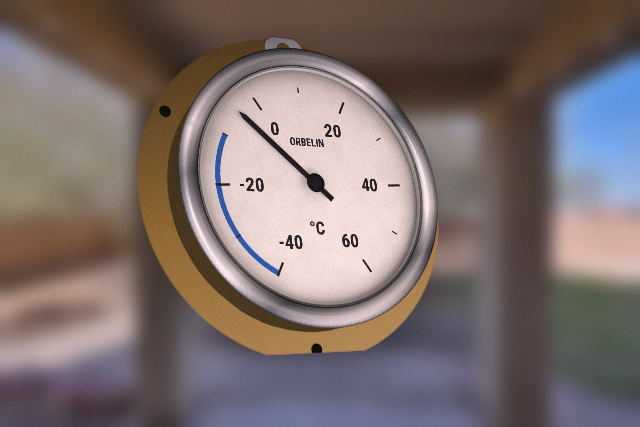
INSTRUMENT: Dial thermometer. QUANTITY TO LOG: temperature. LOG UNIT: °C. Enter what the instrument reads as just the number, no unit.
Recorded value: -5
